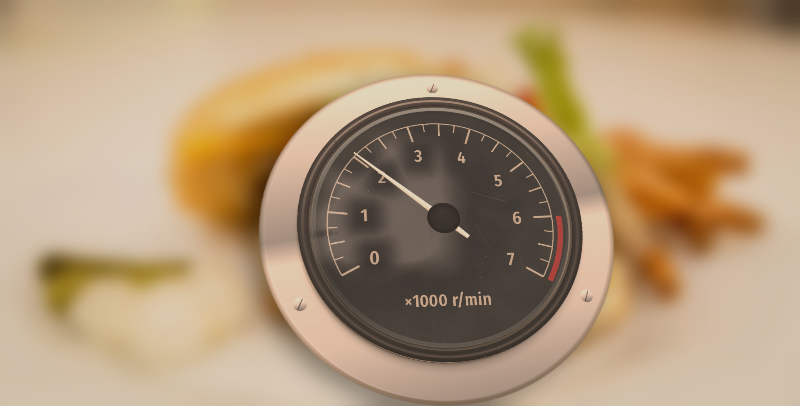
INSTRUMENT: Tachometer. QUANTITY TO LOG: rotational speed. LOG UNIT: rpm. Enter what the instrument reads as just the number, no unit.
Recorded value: 2000
